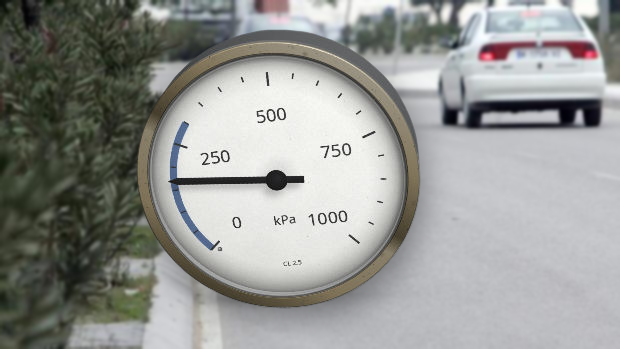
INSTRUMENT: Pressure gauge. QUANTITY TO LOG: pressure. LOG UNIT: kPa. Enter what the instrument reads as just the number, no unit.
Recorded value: 175
